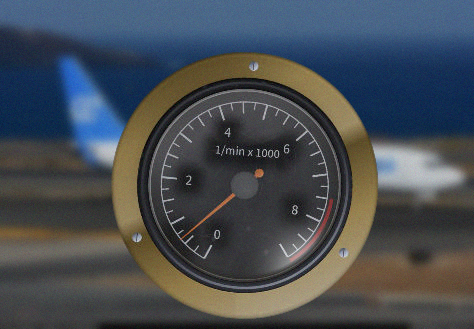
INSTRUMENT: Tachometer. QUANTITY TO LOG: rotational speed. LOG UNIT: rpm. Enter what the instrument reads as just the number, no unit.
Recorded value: 625
